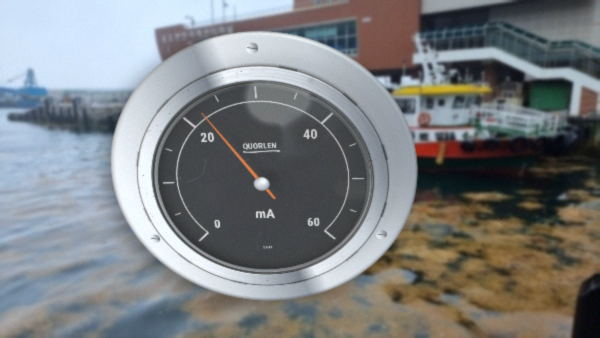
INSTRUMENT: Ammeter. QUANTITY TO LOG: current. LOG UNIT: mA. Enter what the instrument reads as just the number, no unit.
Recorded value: 22.5
